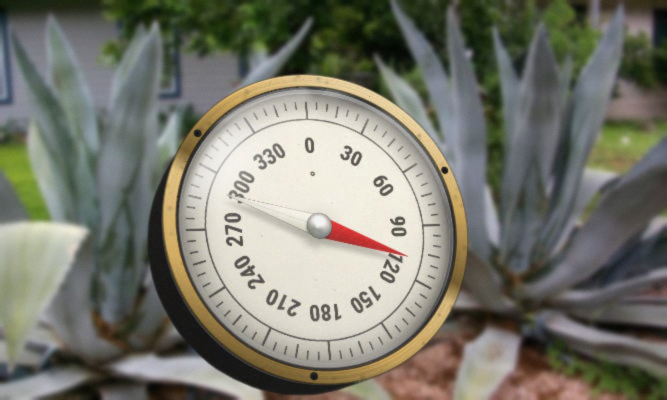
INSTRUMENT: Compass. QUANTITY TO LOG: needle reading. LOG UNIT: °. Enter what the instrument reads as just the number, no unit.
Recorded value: 110
